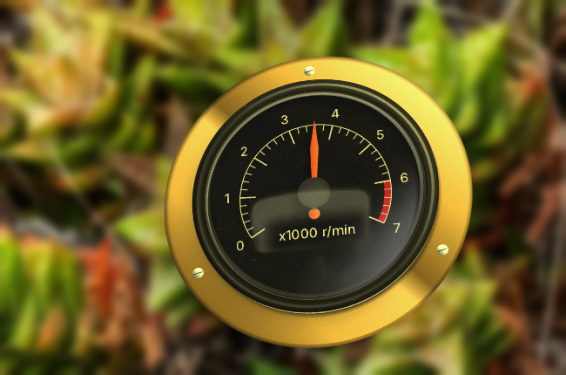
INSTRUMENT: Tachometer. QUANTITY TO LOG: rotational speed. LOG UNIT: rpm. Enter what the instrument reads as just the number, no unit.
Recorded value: 3600
